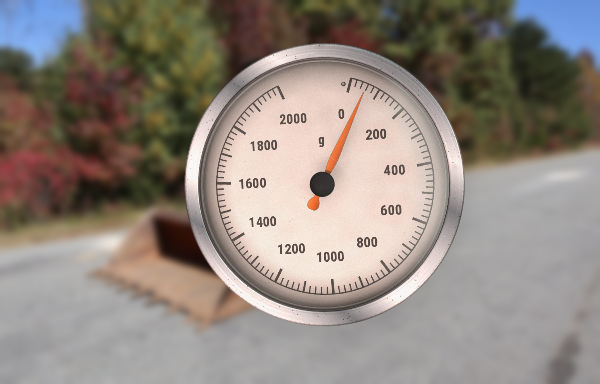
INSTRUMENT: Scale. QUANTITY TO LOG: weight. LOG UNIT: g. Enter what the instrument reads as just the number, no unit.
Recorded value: 60
